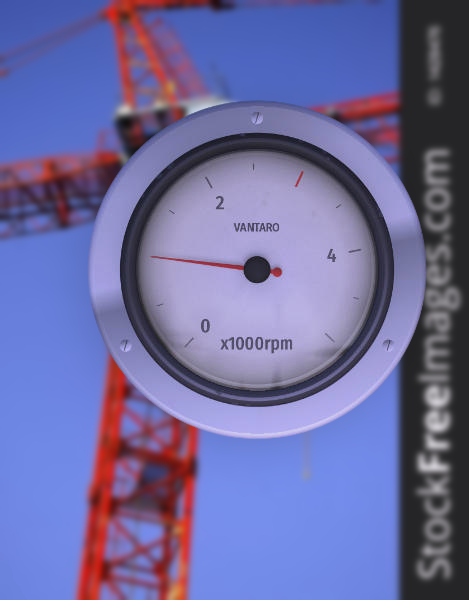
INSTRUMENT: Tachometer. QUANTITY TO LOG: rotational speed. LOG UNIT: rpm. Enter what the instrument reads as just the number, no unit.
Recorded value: 1000
